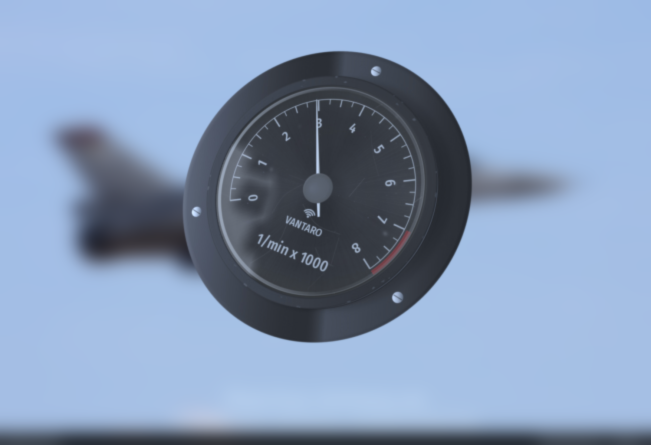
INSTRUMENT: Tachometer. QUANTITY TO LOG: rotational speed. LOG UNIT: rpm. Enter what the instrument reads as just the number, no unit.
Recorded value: 3000
